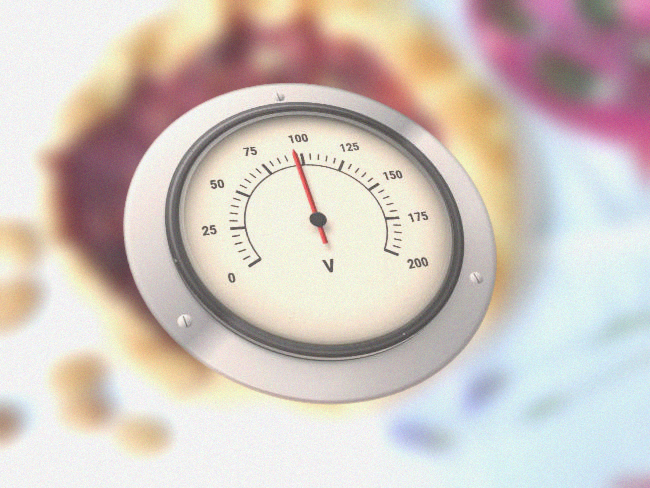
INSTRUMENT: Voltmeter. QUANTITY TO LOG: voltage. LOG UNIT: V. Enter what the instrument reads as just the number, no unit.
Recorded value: 95
